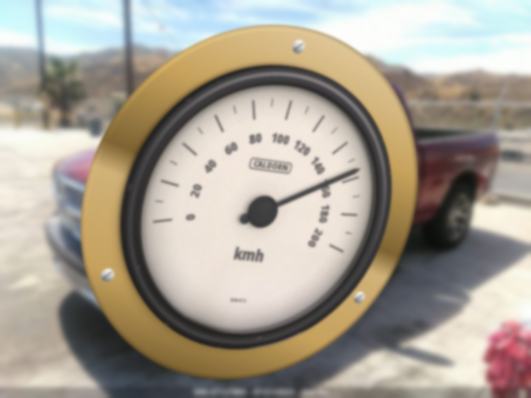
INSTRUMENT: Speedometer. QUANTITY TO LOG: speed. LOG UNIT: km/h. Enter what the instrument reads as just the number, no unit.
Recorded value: 155
